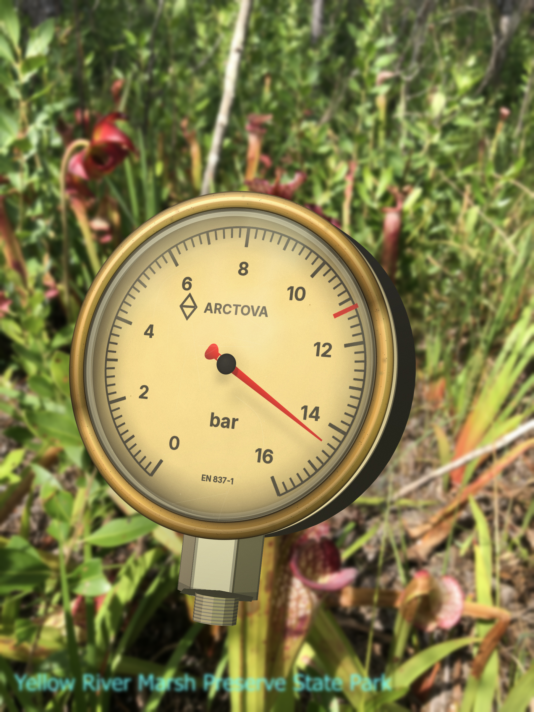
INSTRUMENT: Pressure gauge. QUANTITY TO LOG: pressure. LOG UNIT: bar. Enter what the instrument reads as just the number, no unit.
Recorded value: 14.4
